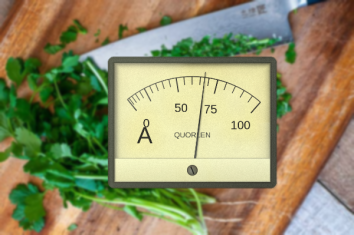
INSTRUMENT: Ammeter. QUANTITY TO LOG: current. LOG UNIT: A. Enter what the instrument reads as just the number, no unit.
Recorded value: 67.5
